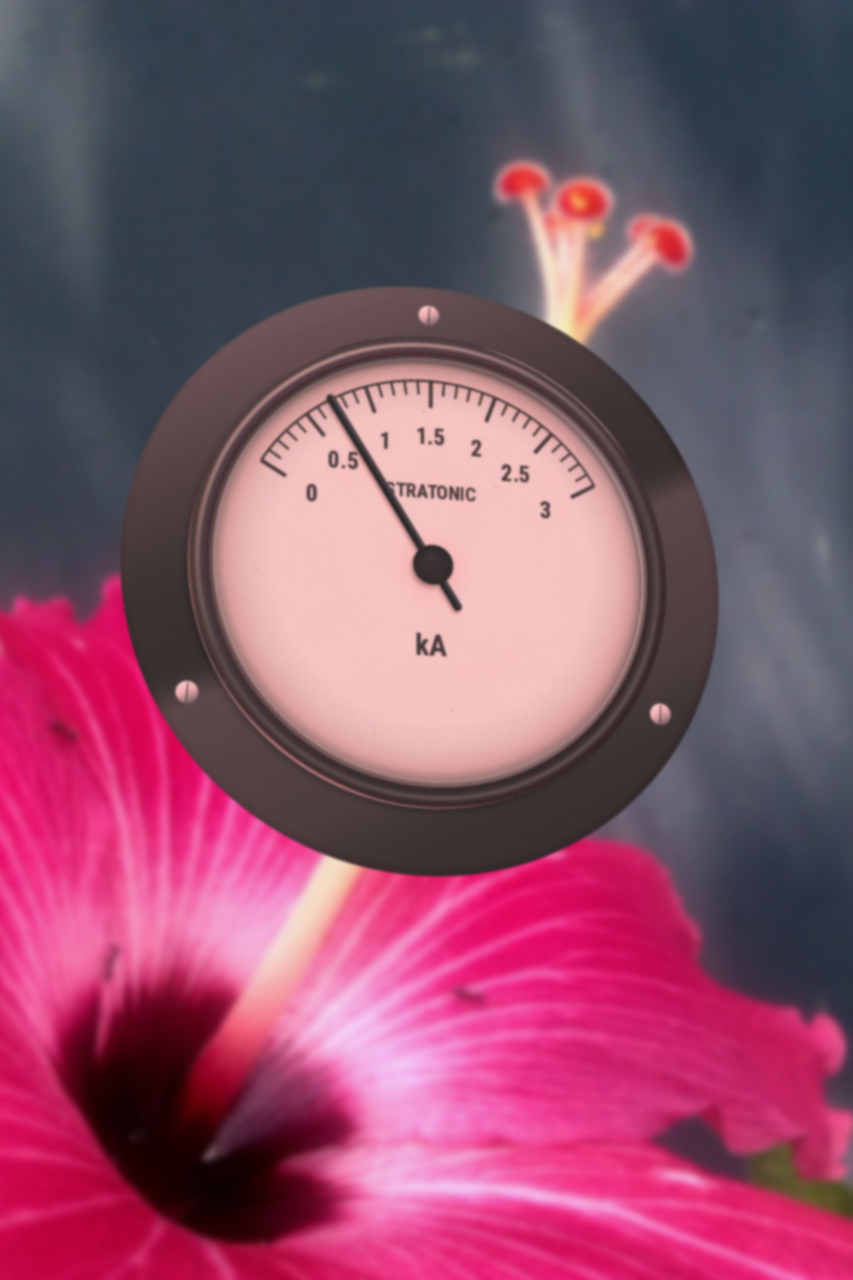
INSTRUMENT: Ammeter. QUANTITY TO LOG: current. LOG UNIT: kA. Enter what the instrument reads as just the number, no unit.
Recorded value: 0.7
